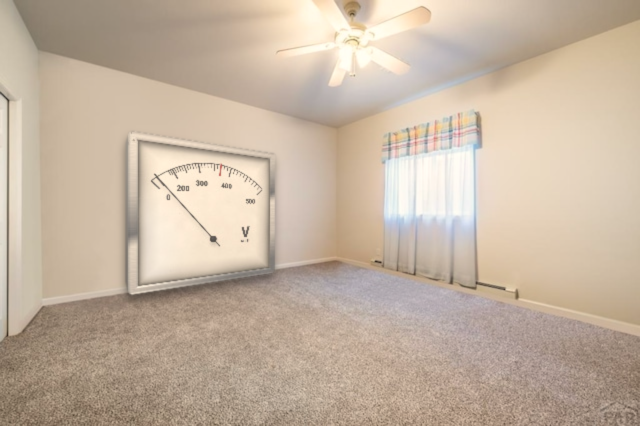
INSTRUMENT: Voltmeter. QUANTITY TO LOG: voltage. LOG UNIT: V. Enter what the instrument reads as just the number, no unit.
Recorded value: 100
